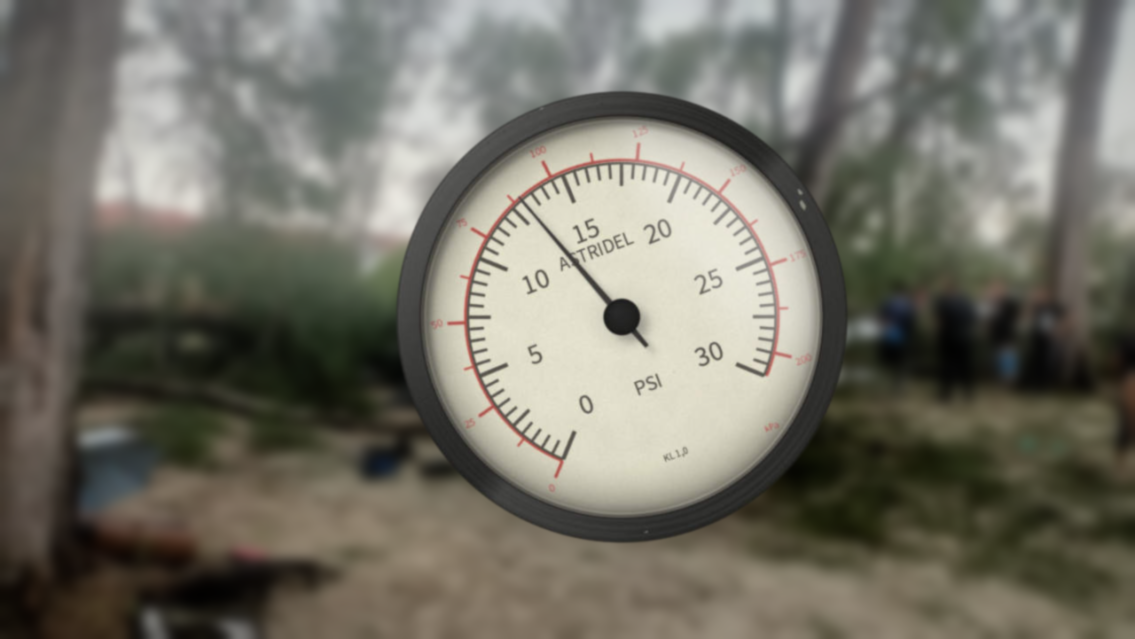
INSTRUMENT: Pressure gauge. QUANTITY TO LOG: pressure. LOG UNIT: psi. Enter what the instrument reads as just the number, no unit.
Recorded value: 13
